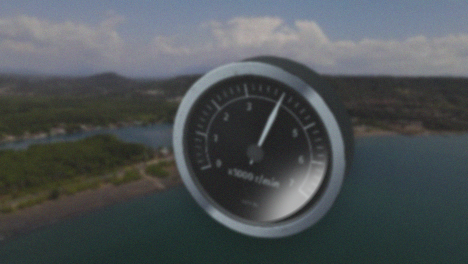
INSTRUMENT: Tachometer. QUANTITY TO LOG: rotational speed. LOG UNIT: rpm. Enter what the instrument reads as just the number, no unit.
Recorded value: 4000
